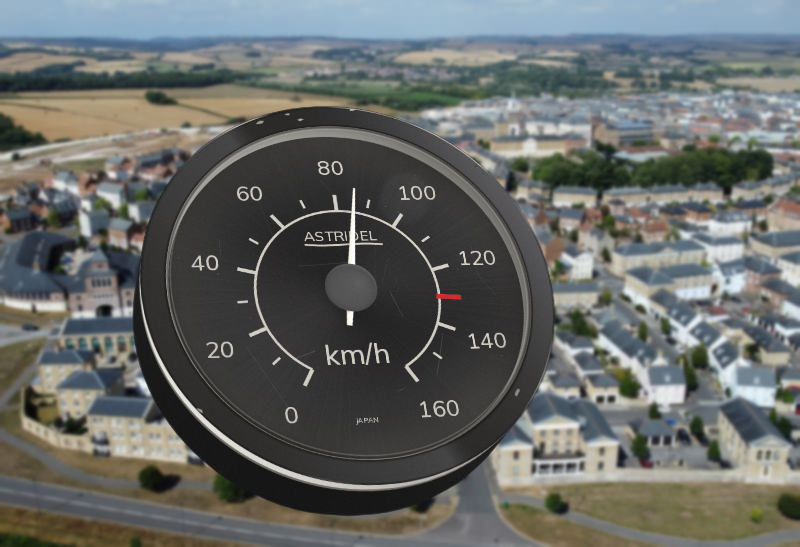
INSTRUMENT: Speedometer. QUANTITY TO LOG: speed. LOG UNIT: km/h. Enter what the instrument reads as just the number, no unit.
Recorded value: 85
